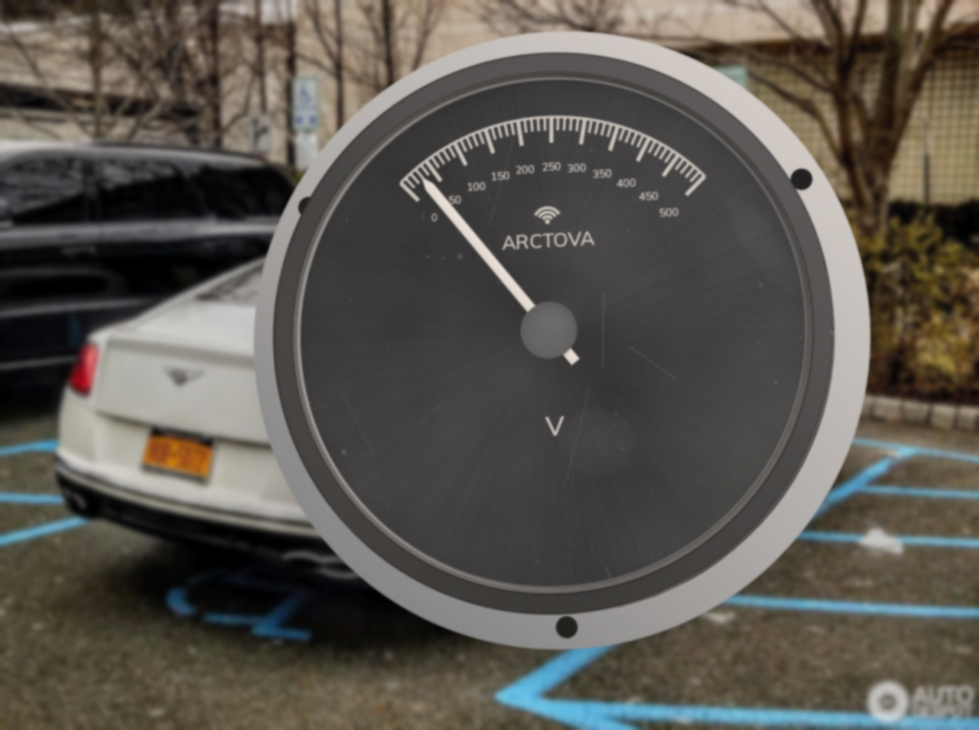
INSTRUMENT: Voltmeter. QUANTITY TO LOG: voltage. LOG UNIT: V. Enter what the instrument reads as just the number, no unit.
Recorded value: 30
